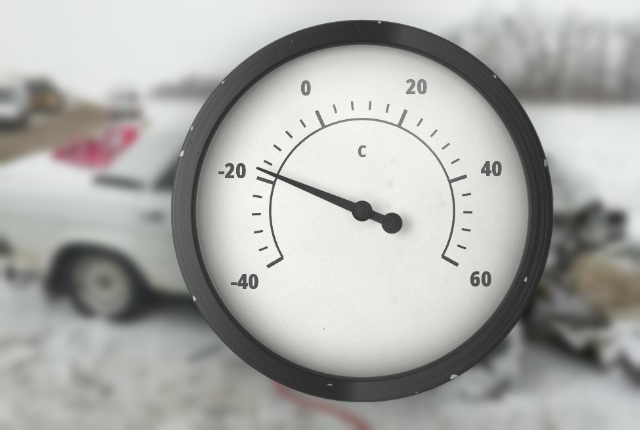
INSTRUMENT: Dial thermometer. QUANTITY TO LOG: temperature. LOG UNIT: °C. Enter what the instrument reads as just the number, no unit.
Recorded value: -18
